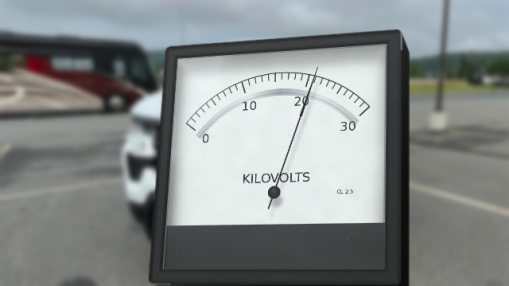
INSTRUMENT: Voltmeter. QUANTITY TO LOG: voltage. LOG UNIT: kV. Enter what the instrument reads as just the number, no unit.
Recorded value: 21
